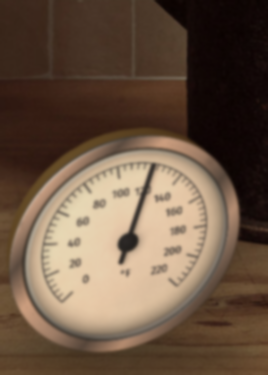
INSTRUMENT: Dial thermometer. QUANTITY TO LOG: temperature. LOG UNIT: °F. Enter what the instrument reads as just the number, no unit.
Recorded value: 120
